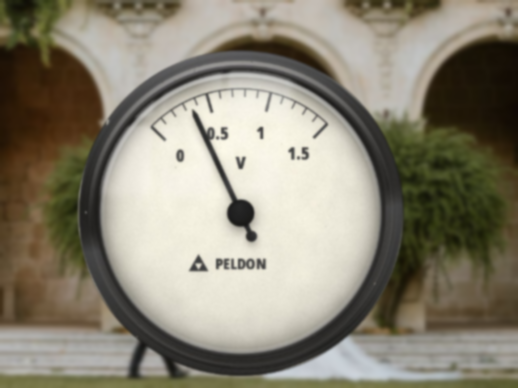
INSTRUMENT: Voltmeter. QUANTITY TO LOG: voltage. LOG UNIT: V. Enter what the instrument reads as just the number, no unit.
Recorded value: 0.35
